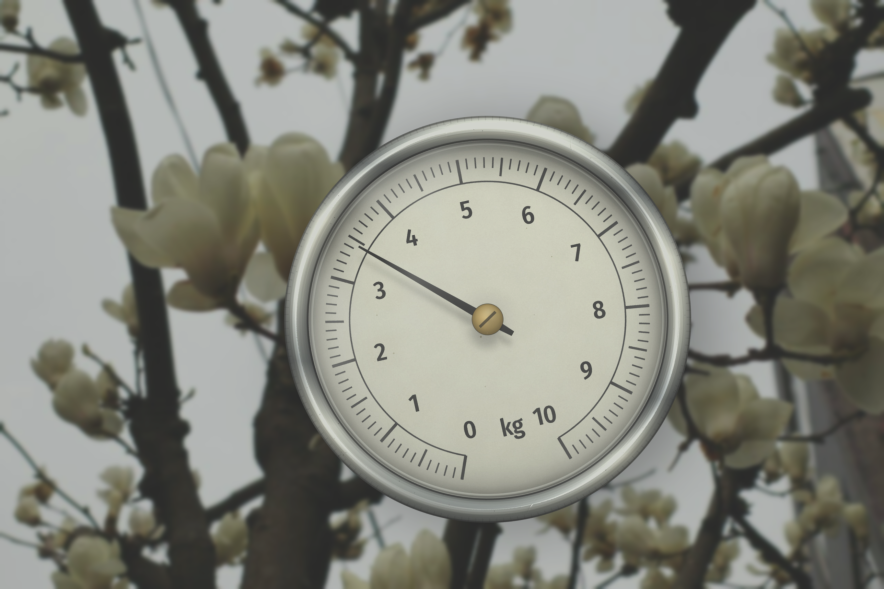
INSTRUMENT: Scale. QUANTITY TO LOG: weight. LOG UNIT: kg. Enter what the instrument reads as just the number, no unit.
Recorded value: 3.45
